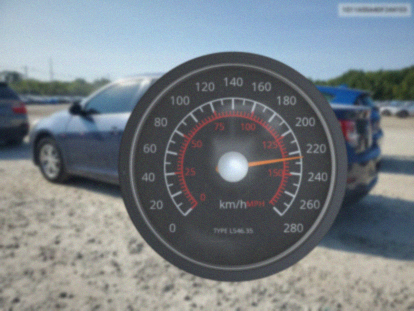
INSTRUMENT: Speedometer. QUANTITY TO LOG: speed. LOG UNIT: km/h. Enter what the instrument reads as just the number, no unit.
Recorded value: 225
